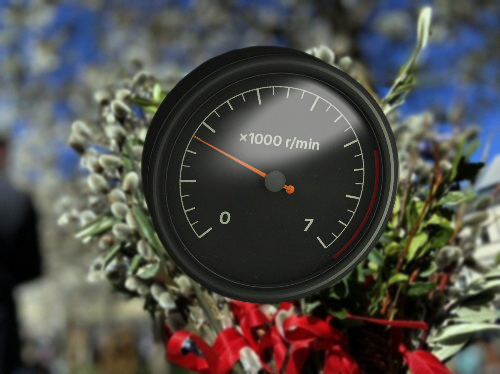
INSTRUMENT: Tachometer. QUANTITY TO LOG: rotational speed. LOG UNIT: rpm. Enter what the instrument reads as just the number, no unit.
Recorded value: 1750
